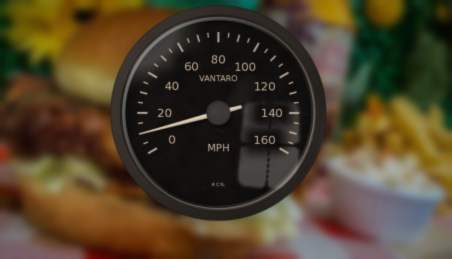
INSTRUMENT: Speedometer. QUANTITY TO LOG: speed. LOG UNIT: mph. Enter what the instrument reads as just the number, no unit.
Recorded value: 10
